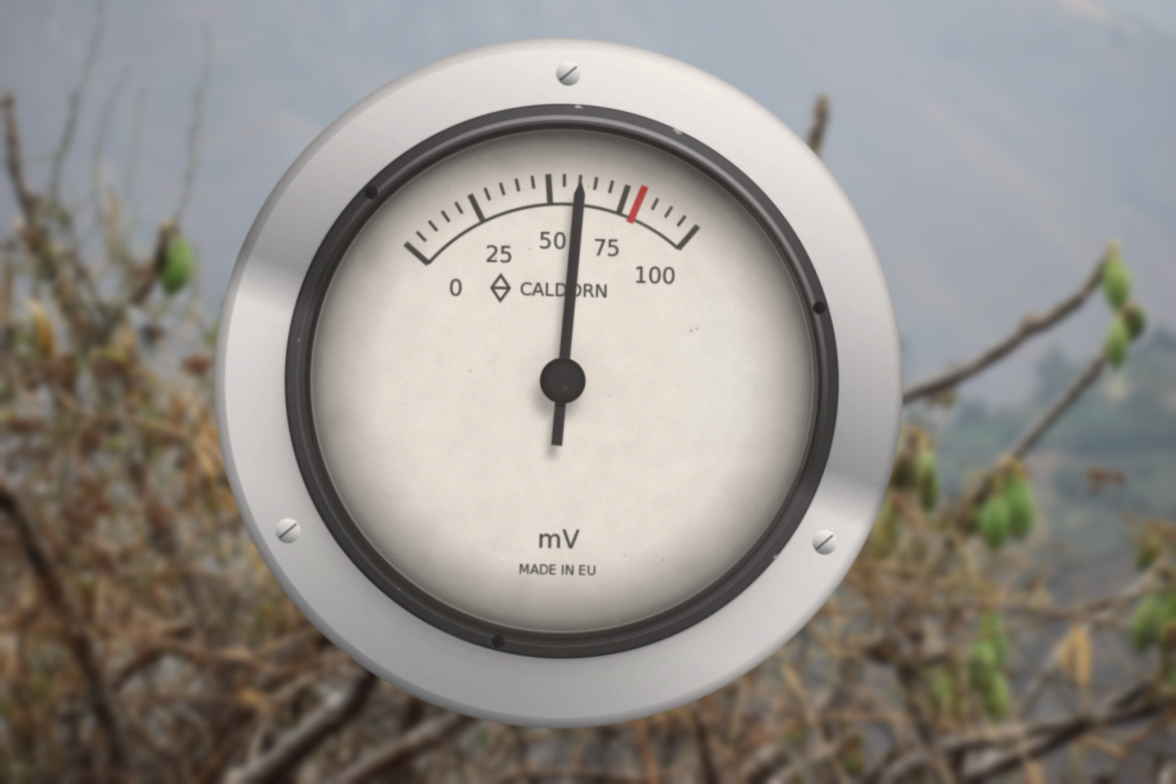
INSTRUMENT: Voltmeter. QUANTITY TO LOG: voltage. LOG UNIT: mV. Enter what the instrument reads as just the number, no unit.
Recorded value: 60
